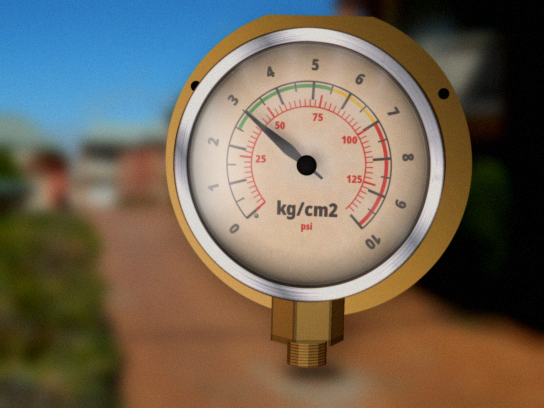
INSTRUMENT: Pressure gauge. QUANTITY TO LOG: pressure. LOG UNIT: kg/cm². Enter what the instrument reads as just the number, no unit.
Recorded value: 3
